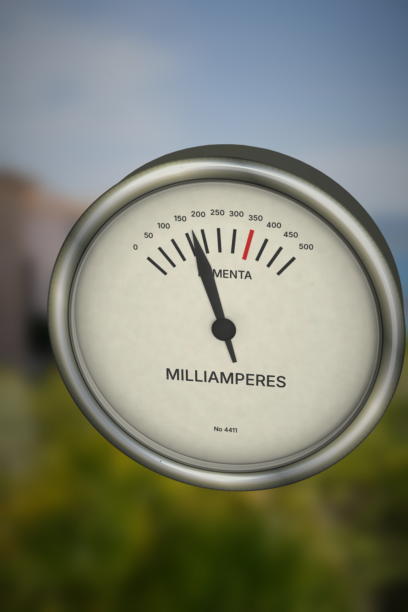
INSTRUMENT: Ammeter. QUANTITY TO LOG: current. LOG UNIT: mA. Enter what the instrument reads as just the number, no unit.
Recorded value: 175
